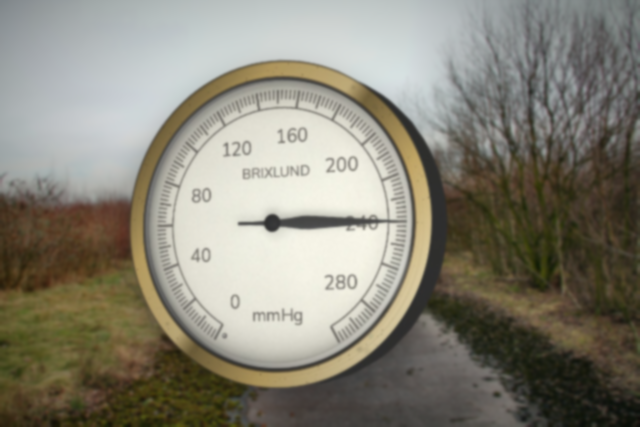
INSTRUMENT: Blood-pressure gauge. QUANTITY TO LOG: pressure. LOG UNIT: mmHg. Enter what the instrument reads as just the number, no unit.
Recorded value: 240
